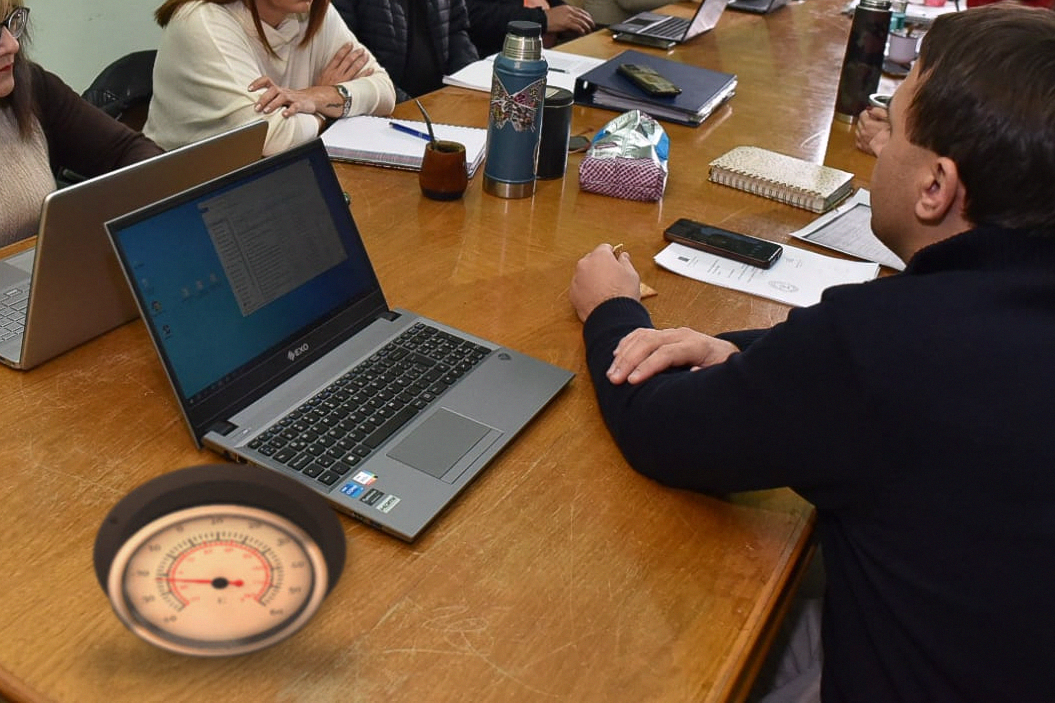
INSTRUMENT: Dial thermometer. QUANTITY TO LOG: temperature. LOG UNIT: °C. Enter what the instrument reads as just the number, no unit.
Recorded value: -20
